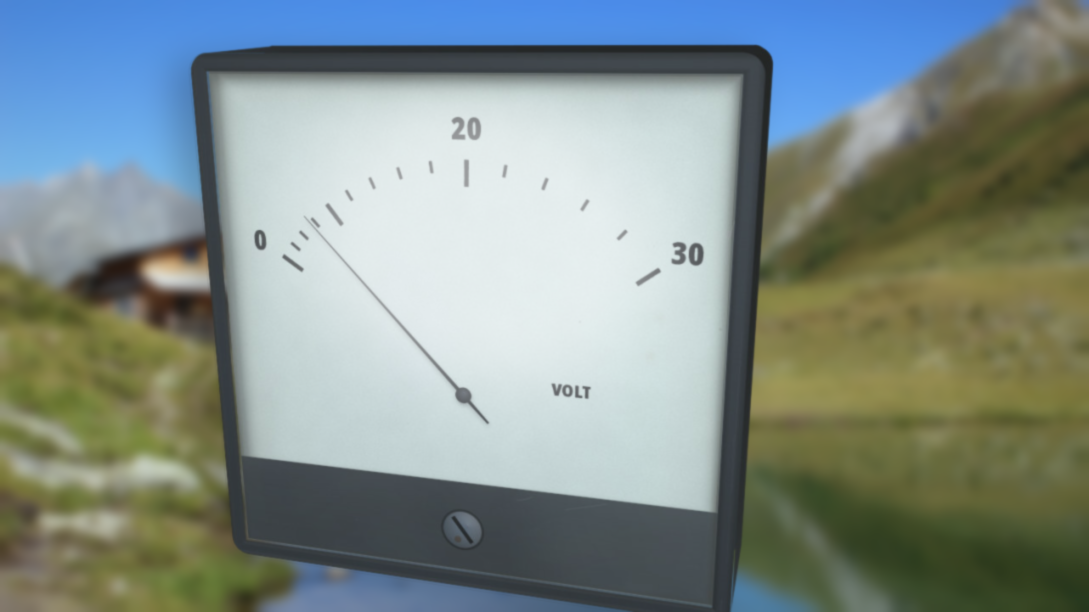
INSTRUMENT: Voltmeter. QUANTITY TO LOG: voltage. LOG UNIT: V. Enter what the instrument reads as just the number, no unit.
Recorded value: 8
